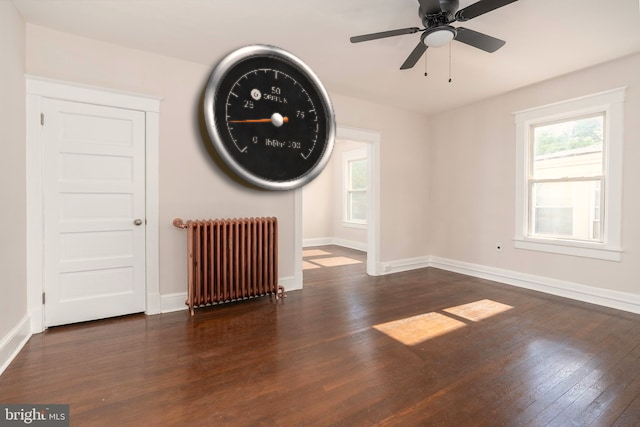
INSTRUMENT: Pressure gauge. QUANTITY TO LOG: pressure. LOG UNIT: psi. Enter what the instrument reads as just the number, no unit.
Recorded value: 12.5
